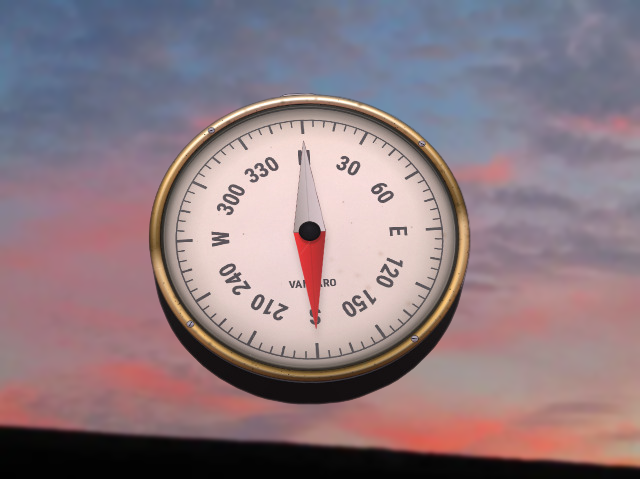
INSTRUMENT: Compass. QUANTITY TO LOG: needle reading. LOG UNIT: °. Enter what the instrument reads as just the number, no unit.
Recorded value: 180
